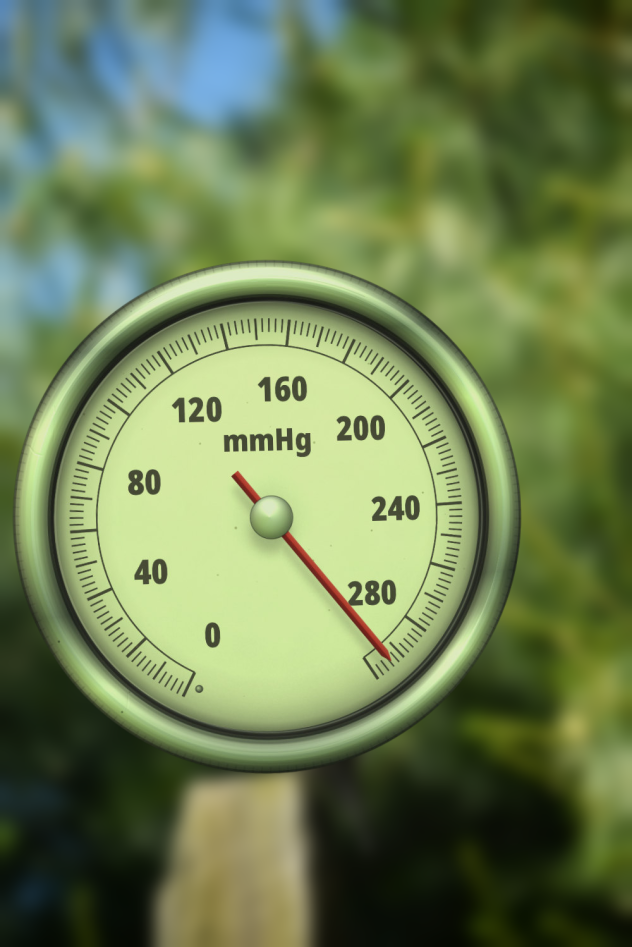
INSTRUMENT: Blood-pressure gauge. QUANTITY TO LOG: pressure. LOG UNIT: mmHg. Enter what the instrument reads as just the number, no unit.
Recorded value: 294
